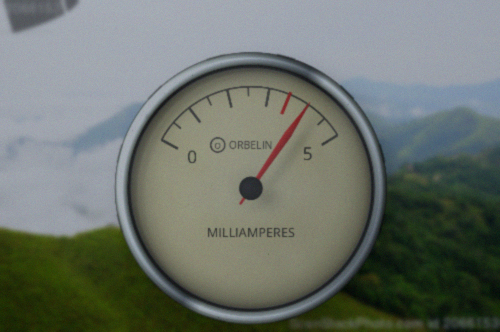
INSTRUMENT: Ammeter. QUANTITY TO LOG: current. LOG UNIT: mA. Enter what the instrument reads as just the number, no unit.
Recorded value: 4
